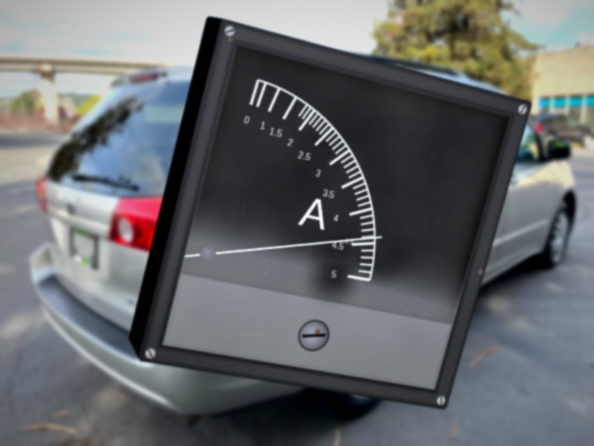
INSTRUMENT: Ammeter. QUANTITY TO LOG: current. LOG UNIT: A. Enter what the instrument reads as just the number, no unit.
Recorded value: 4.4
